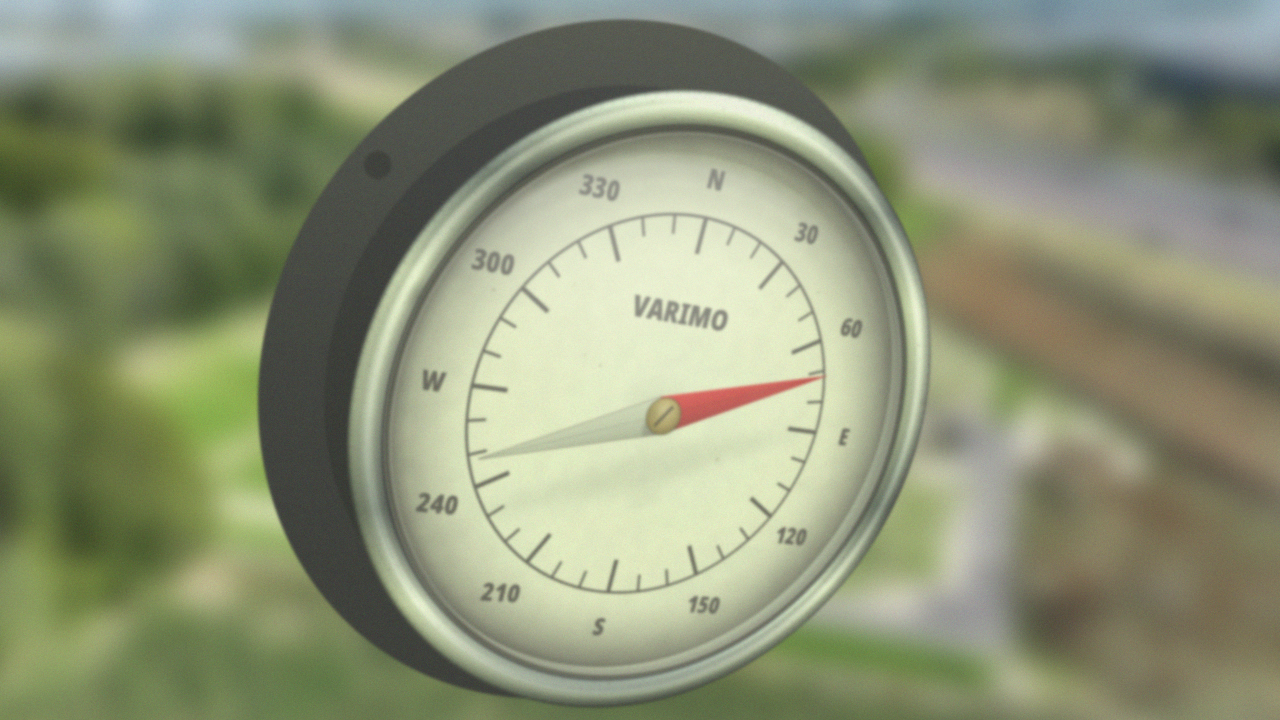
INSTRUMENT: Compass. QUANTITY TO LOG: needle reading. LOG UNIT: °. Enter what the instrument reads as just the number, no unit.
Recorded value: 70
